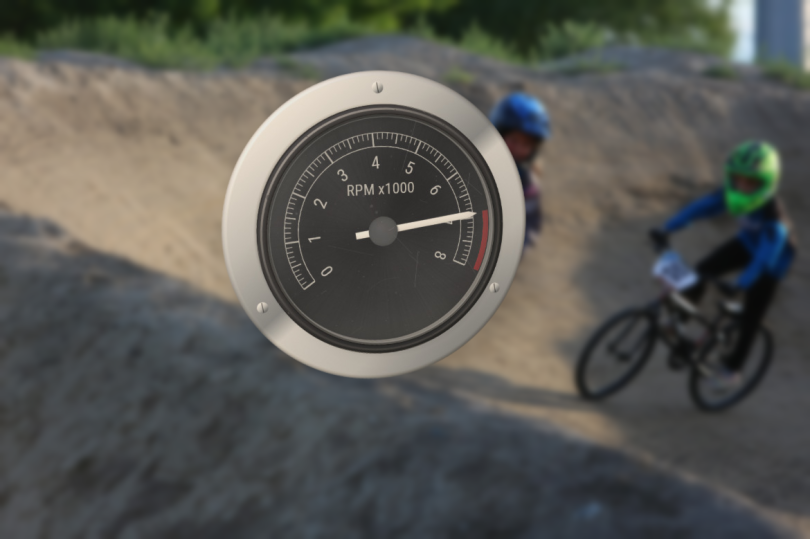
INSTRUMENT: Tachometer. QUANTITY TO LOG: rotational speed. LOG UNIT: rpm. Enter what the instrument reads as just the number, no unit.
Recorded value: 6900
